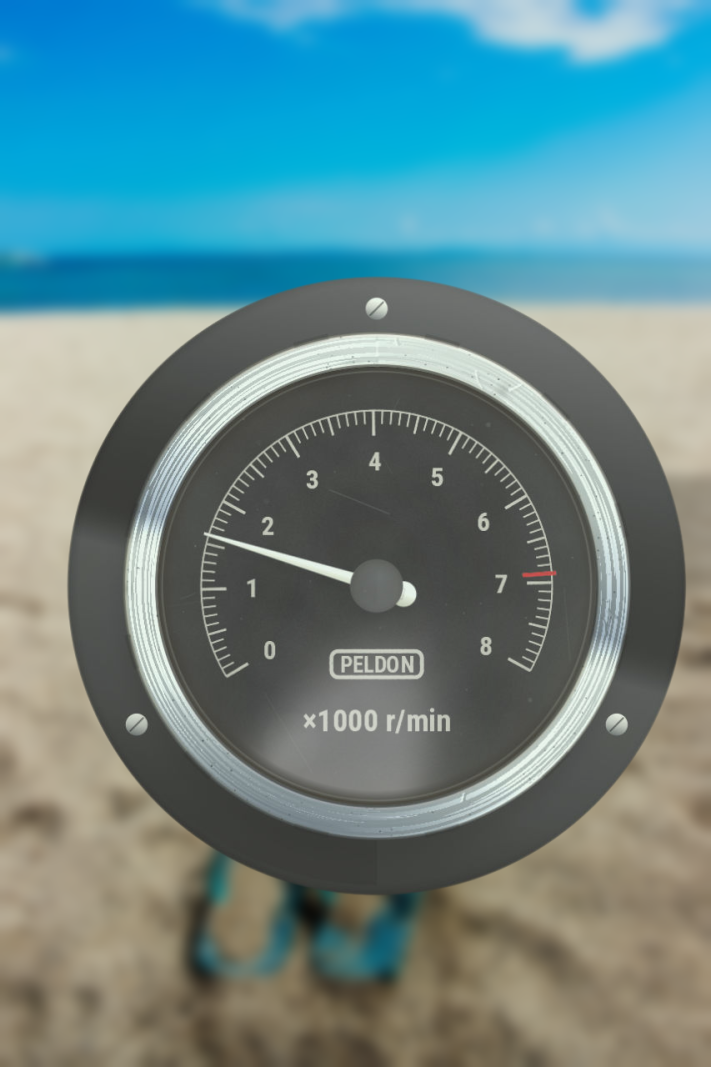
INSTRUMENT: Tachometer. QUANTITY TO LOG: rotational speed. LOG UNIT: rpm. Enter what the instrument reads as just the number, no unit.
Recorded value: 1600
